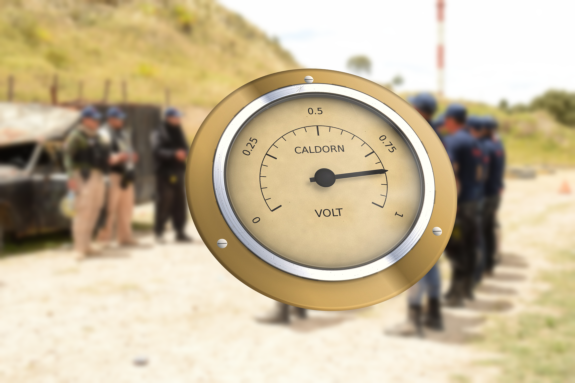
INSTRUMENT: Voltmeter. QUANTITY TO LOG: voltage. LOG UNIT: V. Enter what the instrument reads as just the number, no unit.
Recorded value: 0.85
